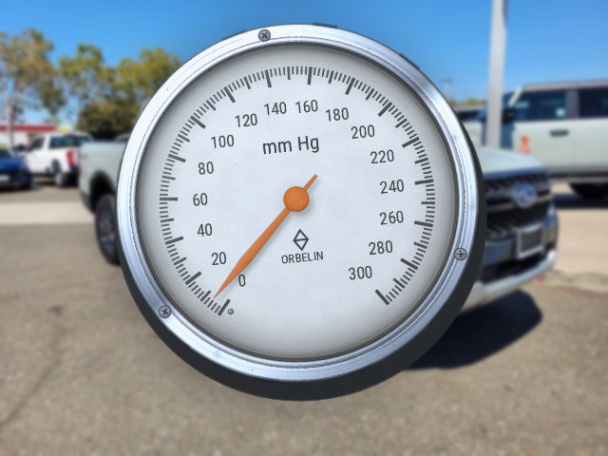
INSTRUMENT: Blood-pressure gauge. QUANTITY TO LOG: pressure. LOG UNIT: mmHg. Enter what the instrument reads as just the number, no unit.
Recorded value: 6
